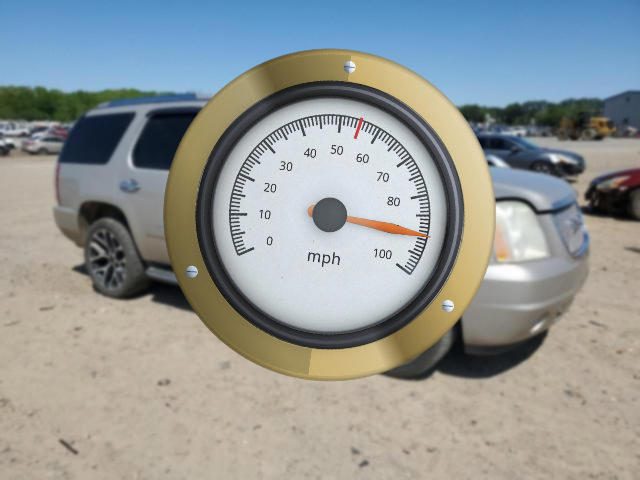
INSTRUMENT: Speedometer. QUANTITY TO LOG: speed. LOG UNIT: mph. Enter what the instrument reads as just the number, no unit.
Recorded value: 90
